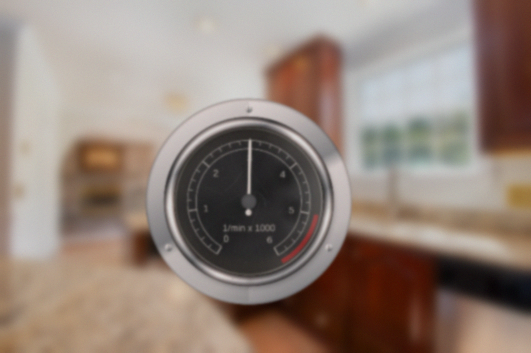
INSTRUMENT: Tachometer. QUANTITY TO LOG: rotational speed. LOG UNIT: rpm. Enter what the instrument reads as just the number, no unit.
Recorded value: 3000
